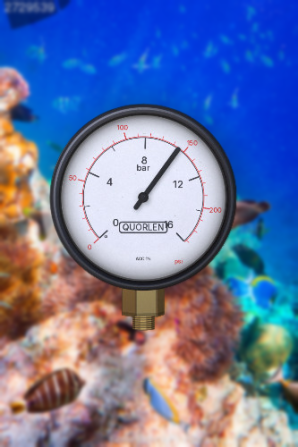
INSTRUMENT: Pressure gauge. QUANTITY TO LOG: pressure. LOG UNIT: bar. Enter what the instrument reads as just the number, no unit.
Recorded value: 10
